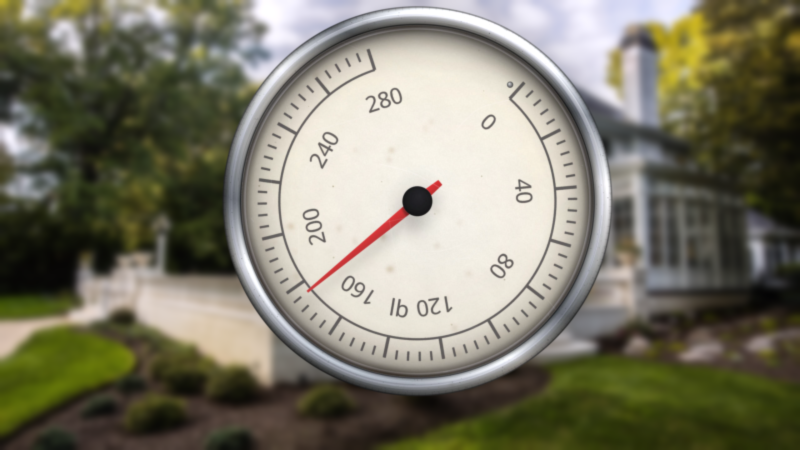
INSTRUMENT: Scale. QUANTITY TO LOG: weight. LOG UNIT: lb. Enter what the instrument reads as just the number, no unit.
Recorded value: 176
